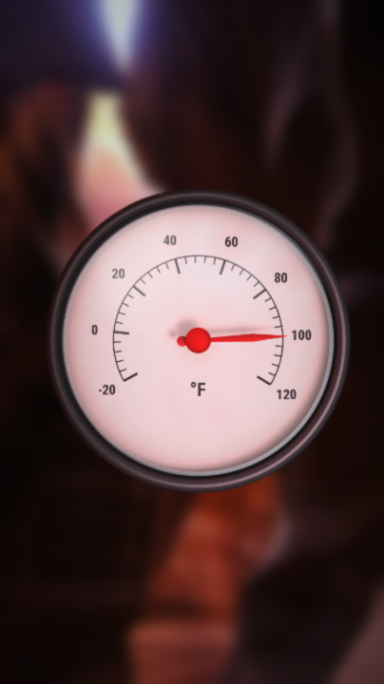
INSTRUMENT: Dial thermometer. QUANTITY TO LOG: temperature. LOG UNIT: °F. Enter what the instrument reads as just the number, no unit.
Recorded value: 100
